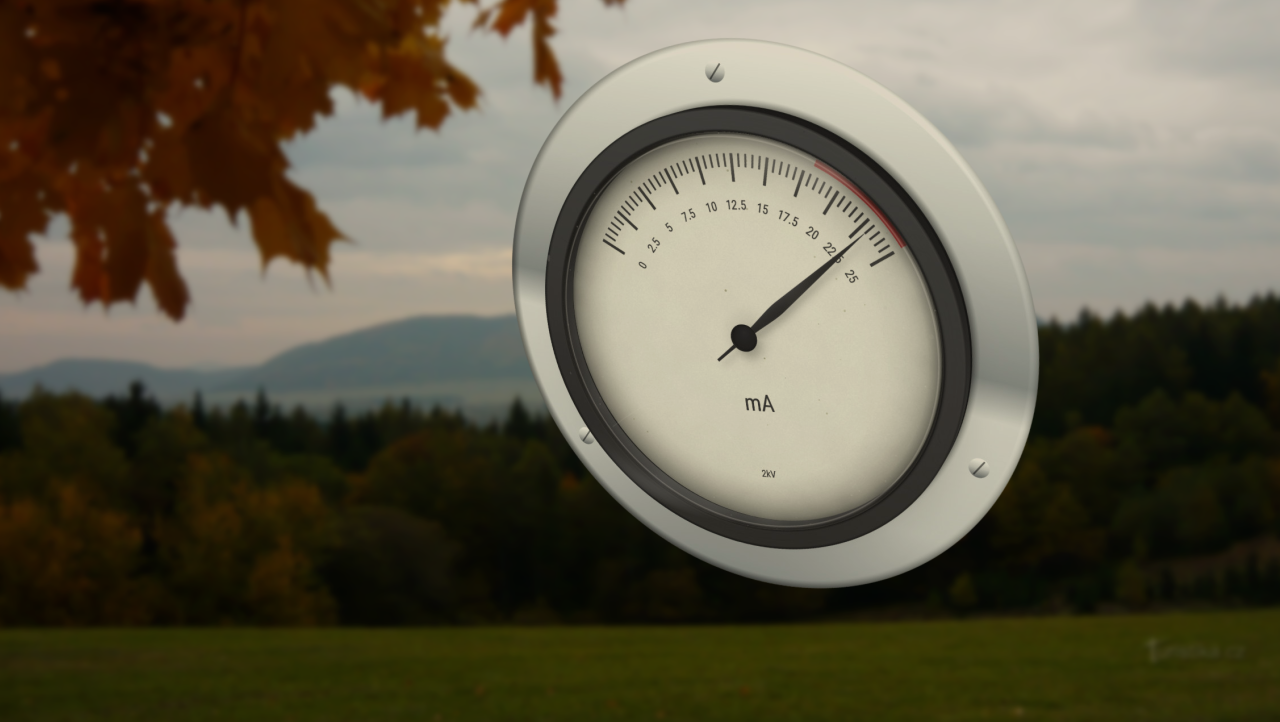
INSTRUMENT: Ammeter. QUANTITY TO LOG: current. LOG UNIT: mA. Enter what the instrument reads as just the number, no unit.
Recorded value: 23
